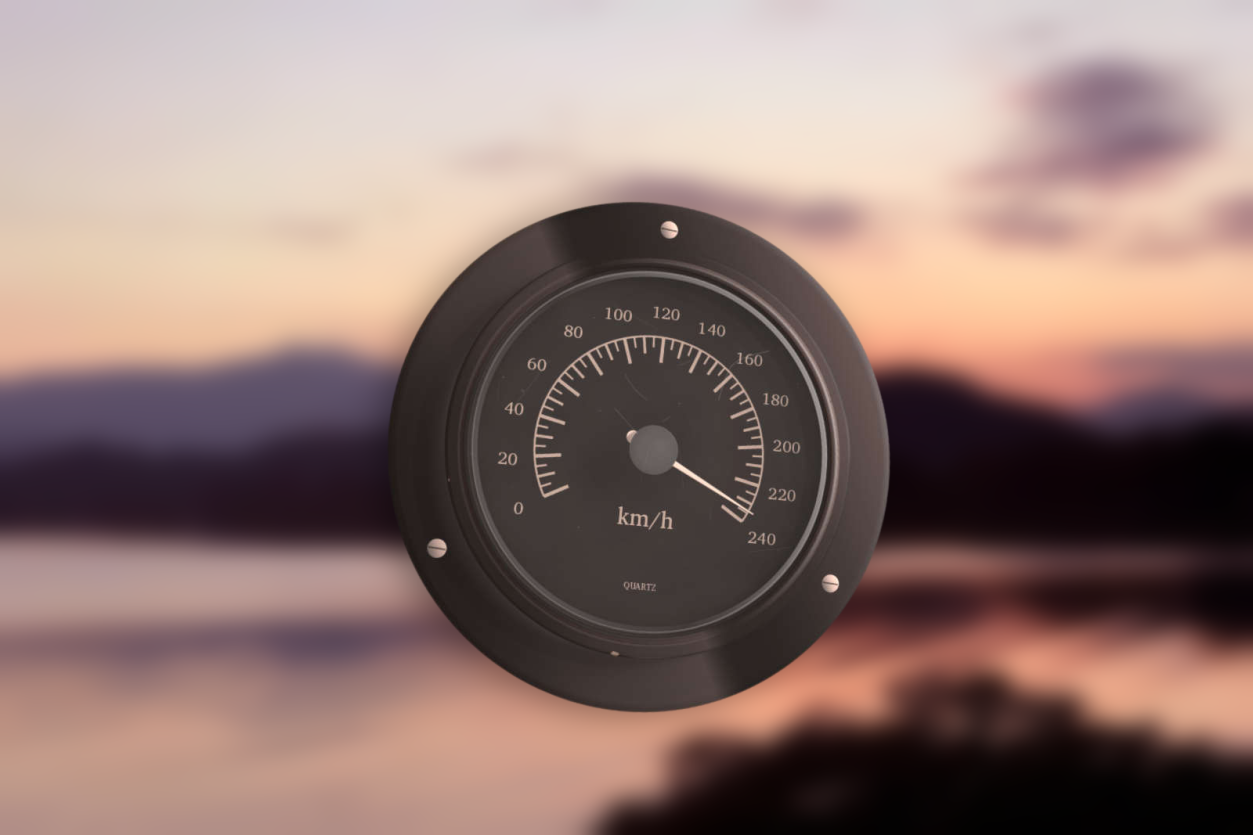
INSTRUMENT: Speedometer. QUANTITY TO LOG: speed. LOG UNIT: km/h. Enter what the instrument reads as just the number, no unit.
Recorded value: 235
